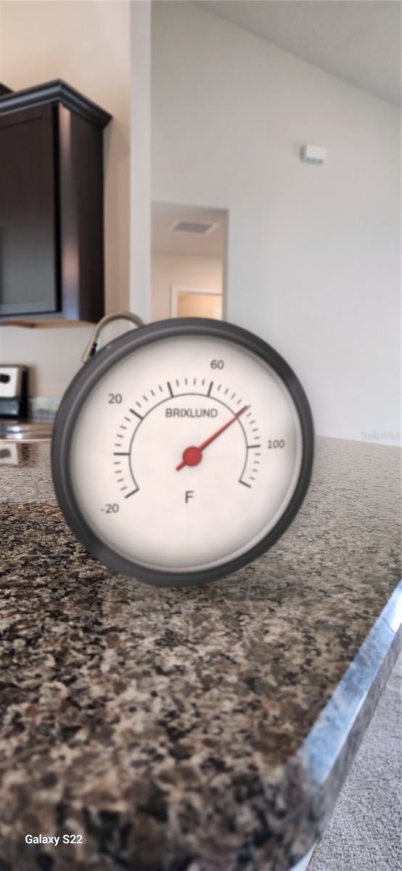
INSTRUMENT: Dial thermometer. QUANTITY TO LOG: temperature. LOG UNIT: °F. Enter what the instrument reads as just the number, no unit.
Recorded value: 80
